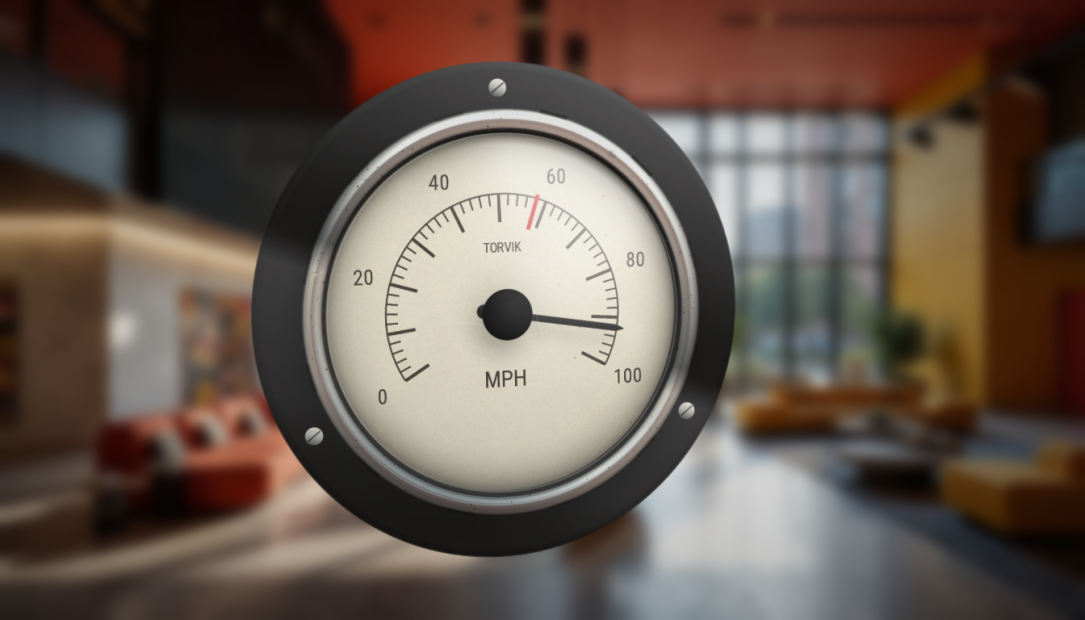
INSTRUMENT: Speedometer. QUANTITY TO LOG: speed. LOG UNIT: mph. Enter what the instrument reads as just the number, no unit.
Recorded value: 92
